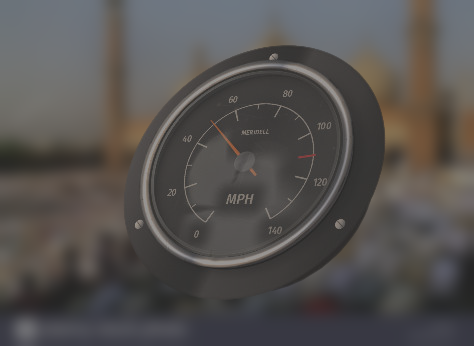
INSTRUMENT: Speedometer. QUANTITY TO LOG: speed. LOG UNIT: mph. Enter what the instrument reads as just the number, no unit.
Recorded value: 50
